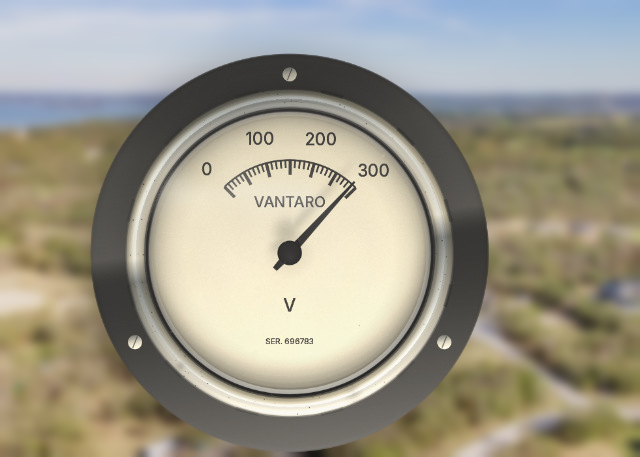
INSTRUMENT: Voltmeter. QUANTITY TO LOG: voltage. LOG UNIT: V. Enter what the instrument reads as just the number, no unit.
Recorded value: 290
